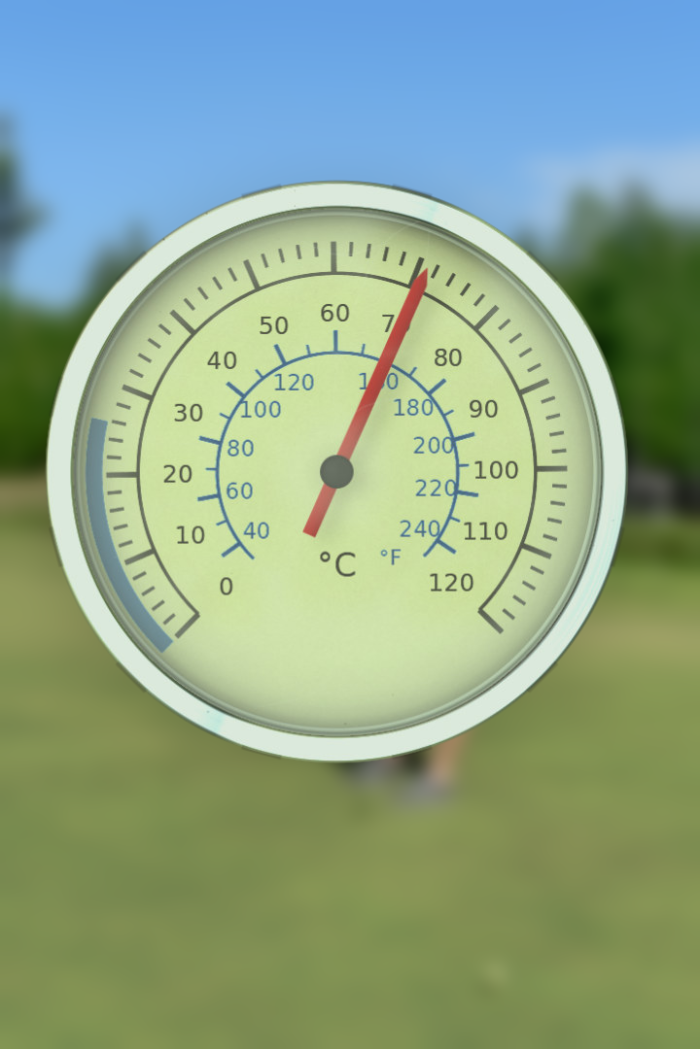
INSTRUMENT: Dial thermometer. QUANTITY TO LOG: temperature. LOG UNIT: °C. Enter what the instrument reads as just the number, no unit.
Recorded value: 71
